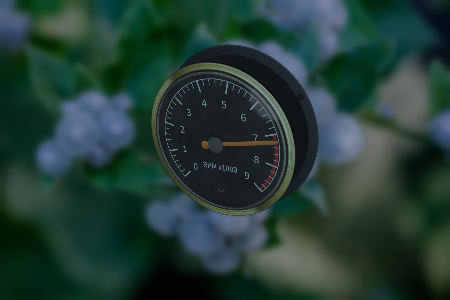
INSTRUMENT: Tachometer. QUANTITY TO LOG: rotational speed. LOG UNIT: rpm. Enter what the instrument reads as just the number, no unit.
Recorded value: 7200
